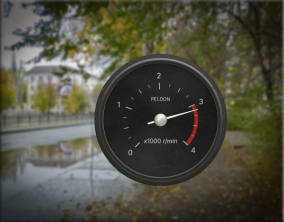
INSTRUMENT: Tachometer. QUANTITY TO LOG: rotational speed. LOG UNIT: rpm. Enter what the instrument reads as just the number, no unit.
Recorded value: 3125
